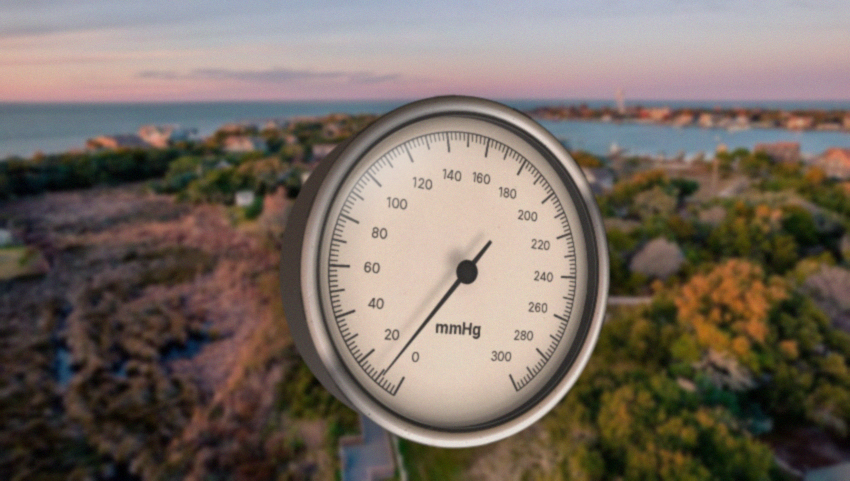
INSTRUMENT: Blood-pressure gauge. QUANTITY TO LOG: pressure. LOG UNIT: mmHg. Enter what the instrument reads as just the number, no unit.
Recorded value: 10
